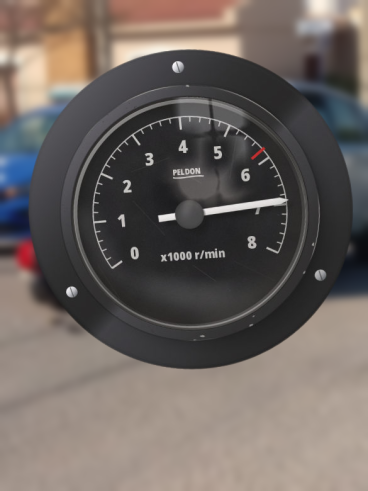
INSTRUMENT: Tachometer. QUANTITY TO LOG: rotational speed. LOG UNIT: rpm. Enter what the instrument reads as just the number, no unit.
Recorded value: 6900
